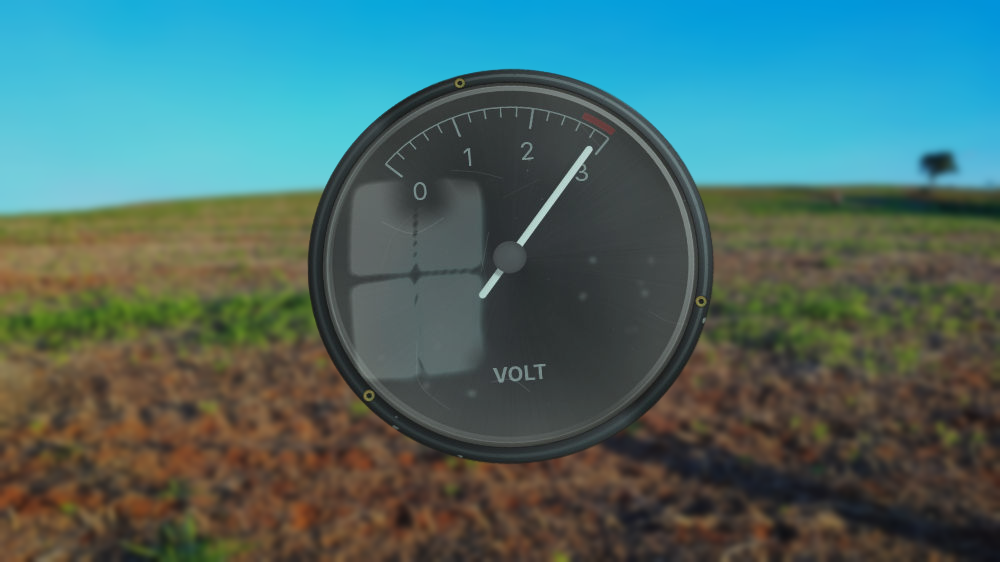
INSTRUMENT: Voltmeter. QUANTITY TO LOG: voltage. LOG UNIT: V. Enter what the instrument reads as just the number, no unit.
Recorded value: 2.9
